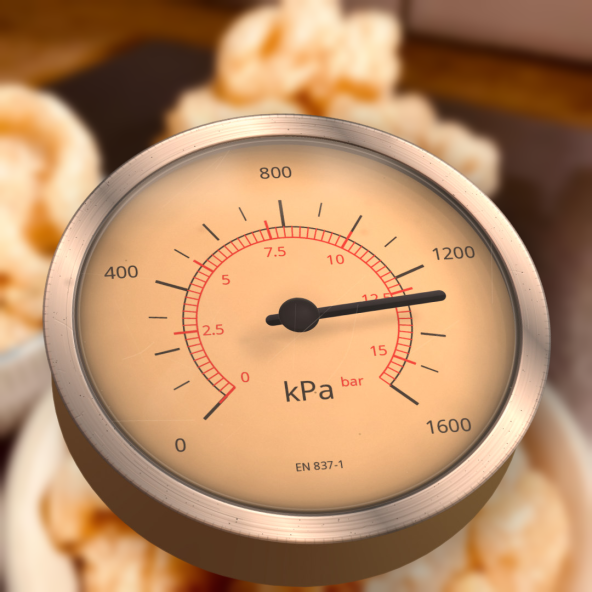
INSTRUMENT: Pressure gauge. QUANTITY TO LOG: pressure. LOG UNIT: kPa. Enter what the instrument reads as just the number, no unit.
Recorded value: 1300
